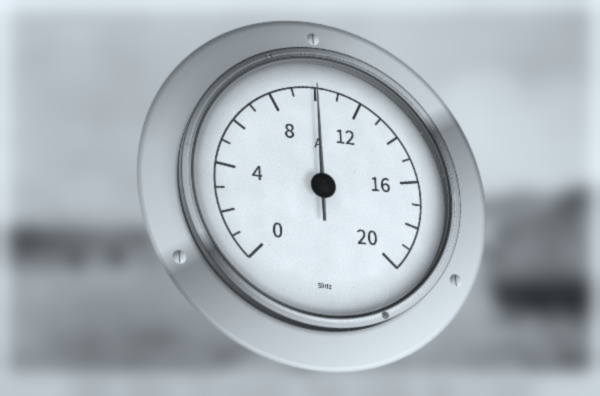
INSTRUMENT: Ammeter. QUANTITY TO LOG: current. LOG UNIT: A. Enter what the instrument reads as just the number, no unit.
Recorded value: 10
